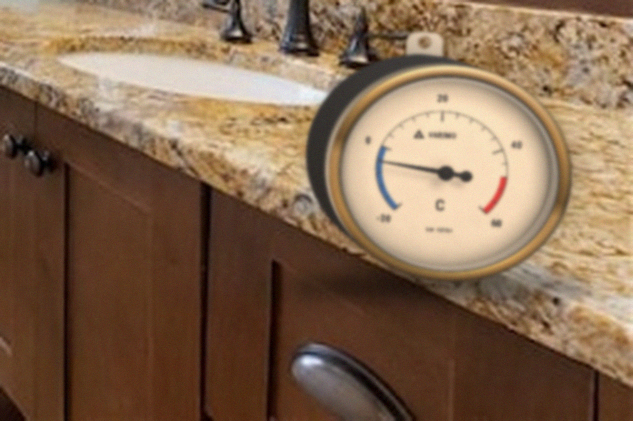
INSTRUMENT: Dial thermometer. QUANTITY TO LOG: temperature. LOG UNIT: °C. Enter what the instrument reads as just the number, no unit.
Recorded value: -4
